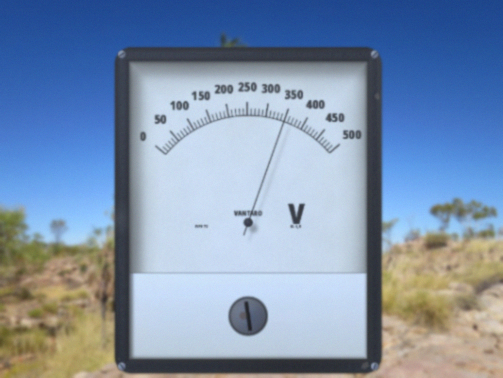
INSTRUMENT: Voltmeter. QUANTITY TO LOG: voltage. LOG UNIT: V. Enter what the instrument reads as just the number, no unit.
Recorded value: 350
